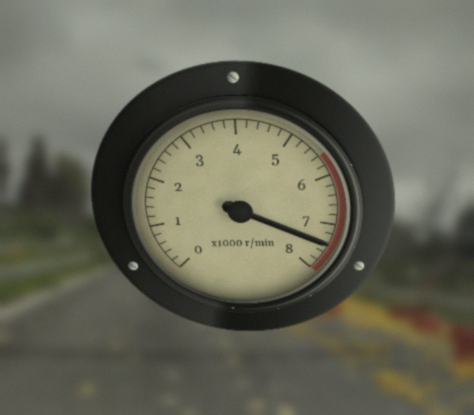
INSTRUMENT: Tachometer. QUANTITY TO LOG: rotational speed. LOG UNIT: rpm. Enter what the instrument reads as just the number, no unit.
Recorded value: 7400
